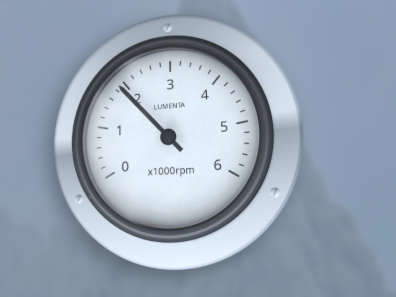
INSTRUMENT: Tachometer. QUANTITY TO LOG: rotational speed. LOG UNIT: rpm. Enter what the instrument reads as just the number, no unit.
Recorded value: 1900
